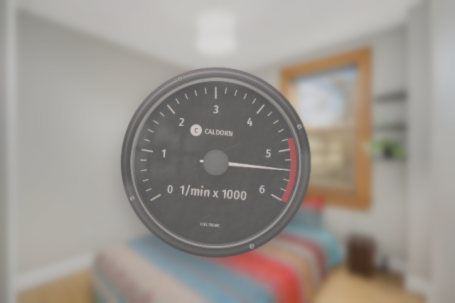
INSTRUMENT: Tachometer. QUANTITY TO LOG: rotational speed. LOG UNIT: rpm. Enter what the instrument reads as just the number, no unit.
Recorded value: 5400
